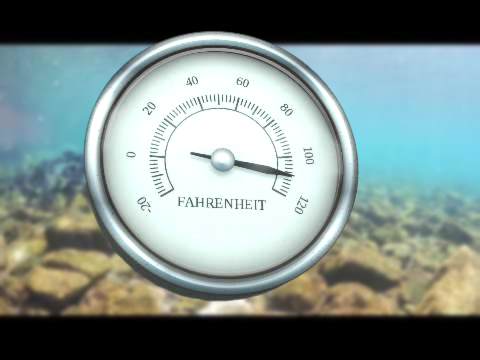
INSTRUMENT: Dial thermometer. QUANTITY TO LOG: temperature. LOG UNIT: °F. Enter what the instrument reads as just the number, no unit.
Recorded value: 110
